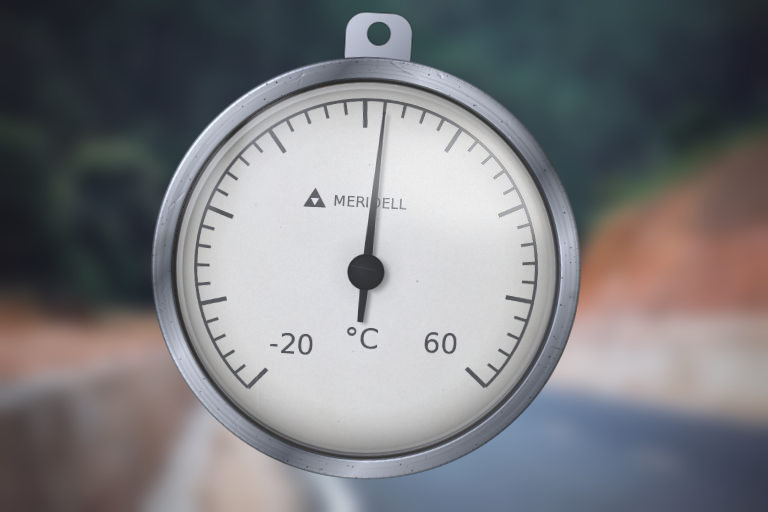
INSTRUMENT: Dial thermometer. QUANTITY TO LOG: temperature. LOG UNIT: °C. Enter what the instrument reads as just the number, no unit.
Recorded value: 22
